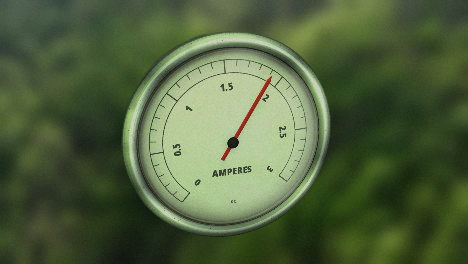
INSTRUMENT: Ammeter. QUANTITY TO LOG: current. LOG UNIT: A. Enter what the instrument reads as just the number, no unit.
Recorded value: 1.9
